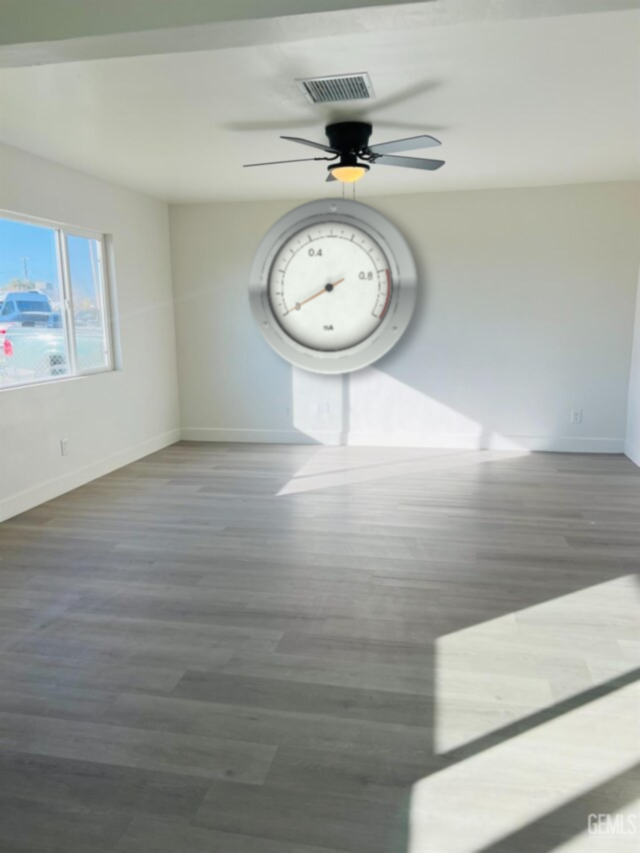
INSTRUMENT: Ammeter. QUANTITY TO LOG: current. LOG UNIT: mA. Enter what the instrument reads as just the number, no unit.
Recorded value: 0
